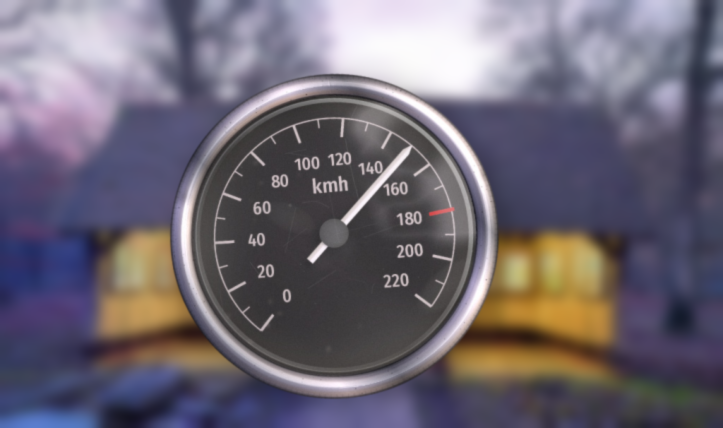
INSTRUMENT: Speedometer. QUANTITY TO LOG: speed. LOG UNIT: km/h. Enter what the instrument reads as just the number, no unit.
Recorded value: 150
